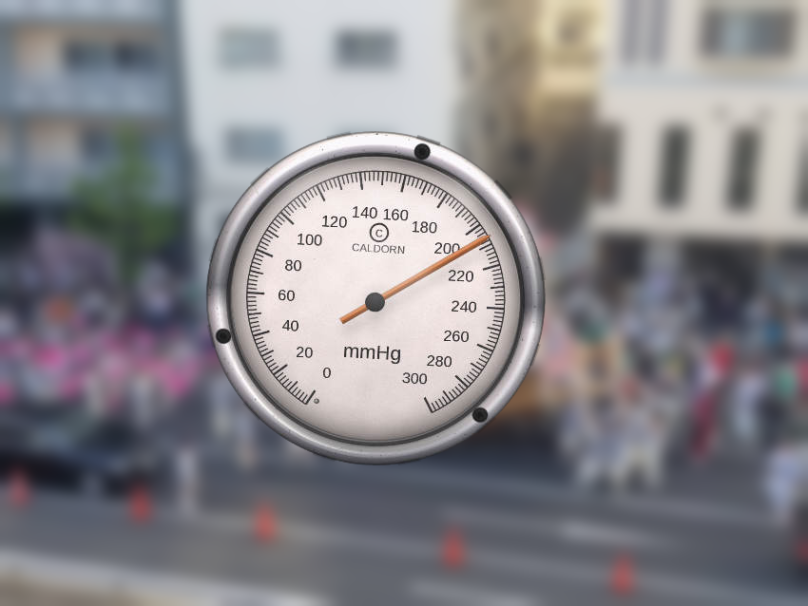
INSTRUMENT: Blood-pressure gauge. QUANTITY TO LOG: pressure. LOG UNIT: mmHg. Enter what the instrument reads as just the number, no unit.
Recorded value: 206
